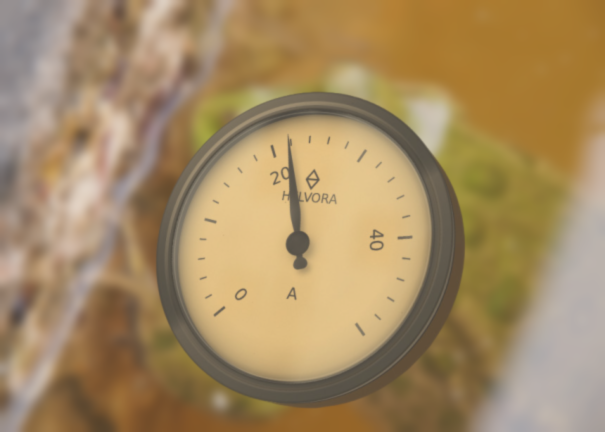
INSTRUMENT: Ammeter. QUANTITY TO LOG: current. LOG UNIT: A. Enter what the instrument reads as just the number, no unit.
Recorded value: 22
